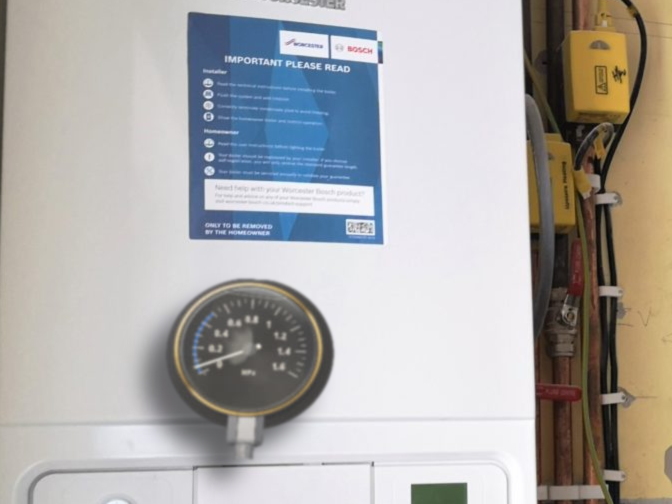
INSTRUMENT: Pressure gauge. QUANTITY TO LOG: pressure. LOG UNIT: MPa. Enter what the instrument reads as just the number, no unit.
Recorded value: 0.05
